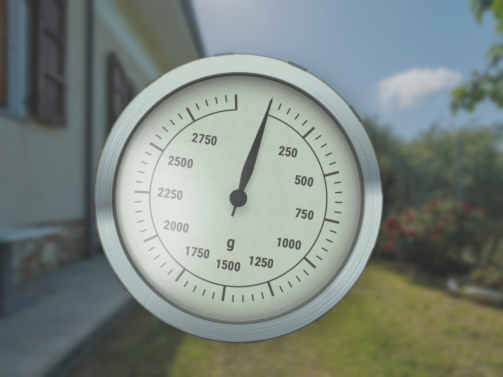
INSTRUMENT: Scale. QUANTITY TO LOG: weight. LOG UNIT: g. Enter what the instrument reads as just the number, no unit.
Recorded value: 0
